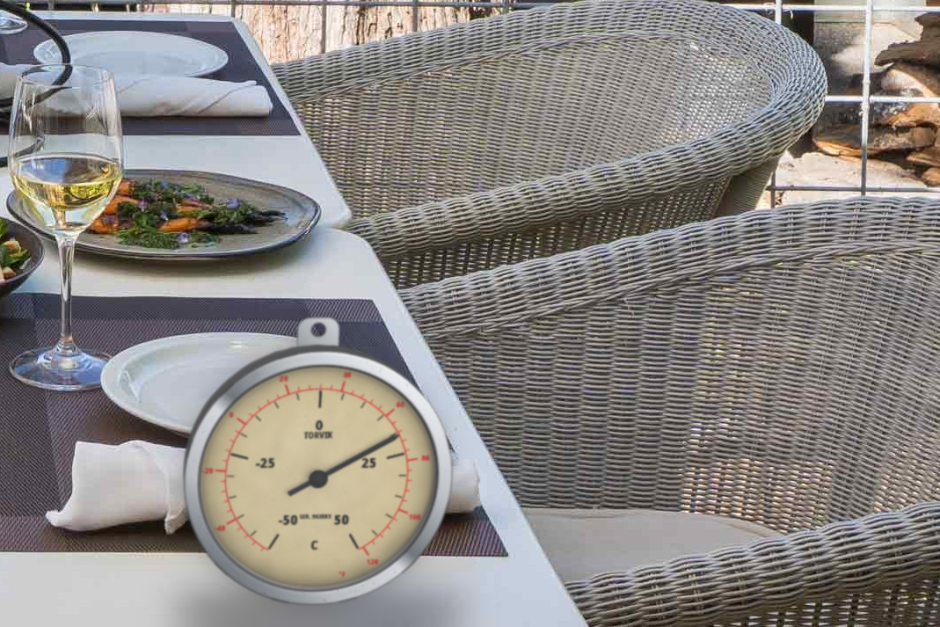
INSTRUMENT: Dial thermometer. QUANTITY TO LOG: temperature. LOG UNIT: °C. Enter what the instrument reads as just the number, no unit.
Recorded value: 20
